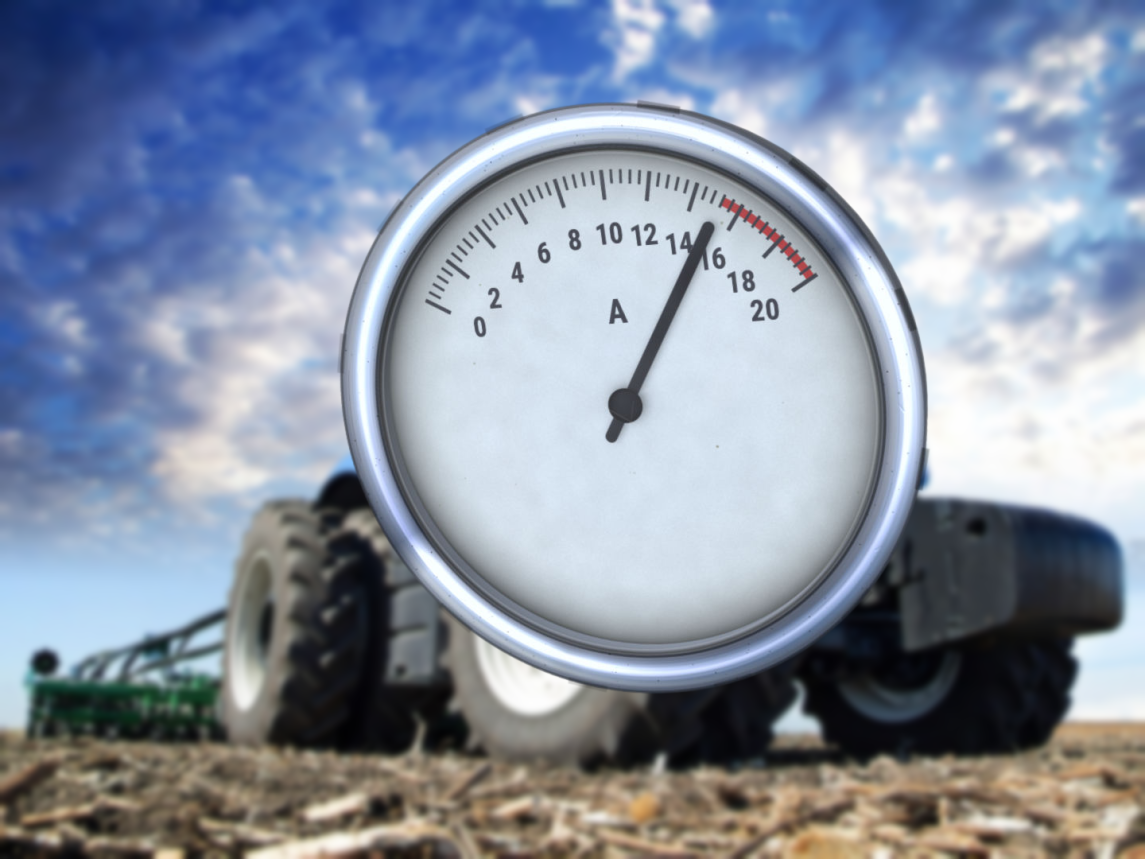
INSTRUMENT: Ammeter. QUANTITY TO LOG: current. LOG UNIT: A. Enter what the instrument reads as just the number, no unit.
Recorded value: 15.2
